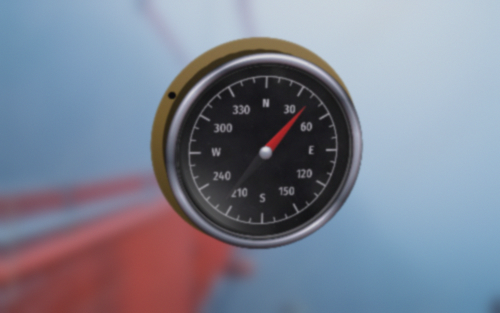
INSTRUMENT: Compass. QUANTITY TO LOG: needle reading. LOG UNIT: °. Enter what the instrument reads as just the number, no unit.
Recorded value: 40
